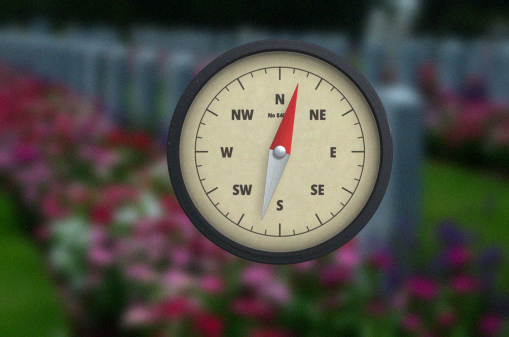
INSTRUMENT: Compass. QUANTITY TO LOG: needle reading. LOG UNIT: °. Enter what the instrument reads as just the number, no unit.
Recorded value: 15
